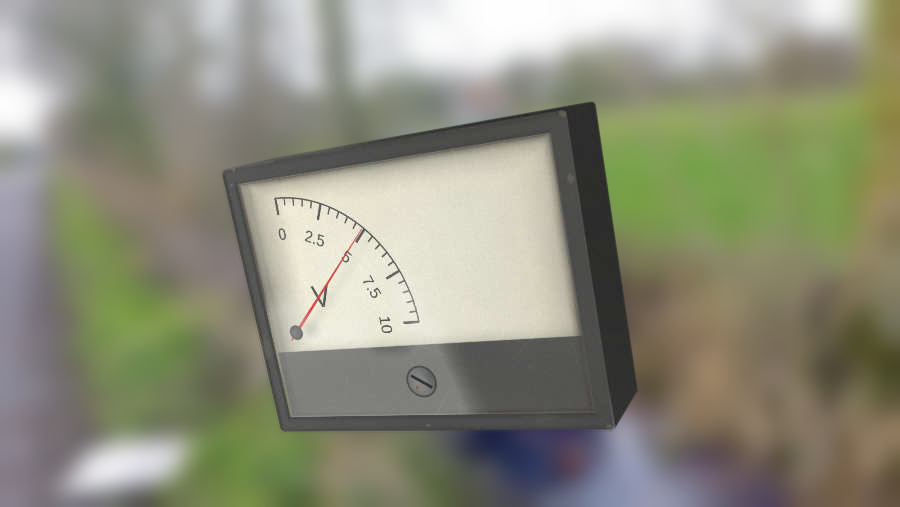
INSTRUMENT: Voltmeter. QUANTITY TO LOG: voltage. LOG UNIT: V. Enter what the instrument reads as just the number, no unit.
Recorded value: 5
